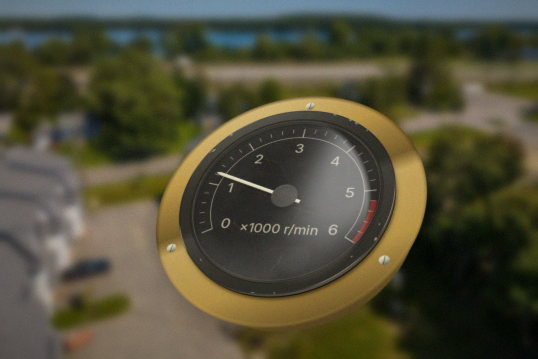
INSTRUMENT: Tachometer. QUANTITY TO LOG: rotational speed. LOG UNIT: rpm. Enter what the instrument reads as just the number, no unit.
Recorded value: 1200
